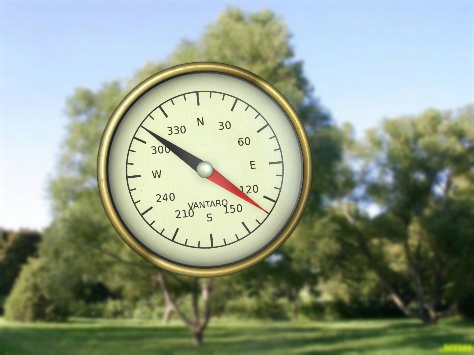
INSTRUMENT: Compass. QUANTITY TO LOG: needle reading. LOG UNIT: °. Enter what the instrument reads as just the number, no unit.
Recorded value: 130
